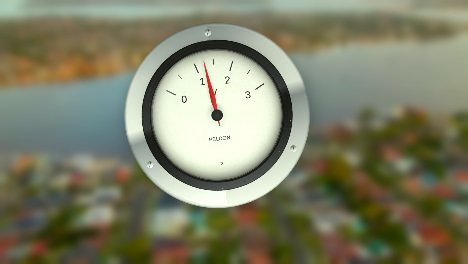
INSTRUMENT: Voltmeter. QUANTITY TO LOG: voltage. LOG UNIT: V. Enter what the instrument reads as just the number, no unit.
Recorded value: 1.25
